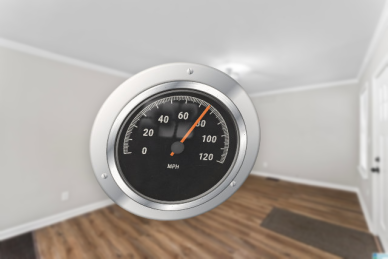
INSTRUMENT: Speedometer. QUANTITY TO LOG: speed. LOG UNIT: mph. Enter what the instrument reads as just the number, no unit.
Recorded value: 75
